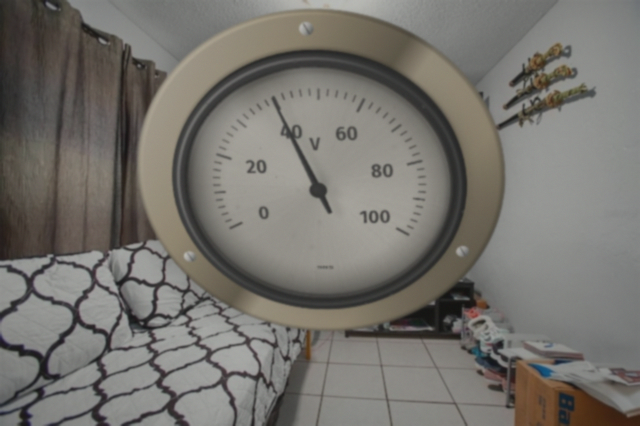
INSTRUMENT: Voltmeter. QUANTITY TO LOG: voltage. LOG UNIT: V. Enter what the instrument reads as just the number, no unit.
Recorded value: 40
